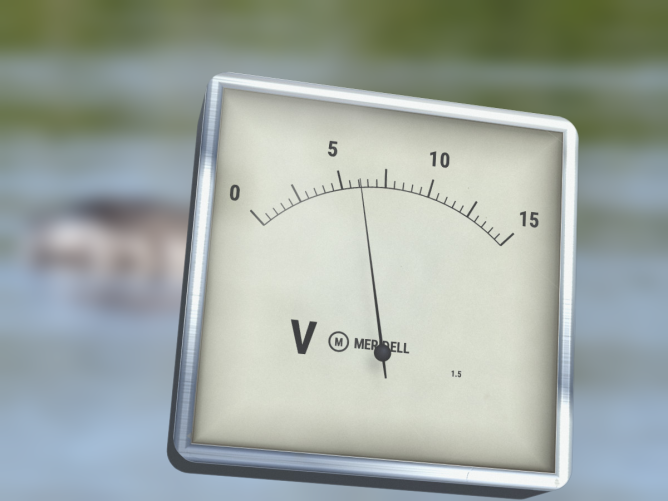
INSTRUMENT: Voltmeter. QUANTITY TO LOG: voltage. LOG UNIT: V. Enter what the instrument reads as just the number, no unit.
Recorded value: 6
